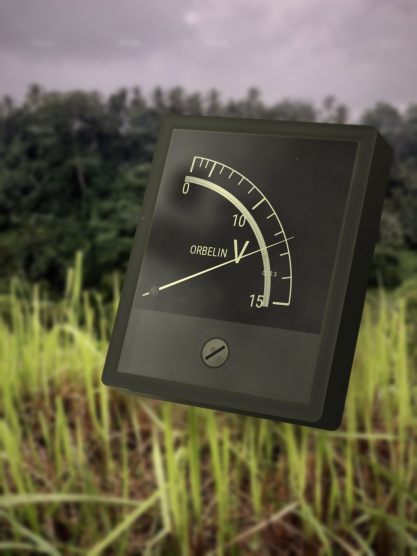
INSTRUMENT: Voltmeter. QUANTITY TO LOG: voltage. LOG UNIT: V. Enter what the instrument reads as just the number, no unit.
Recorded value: 12.5
